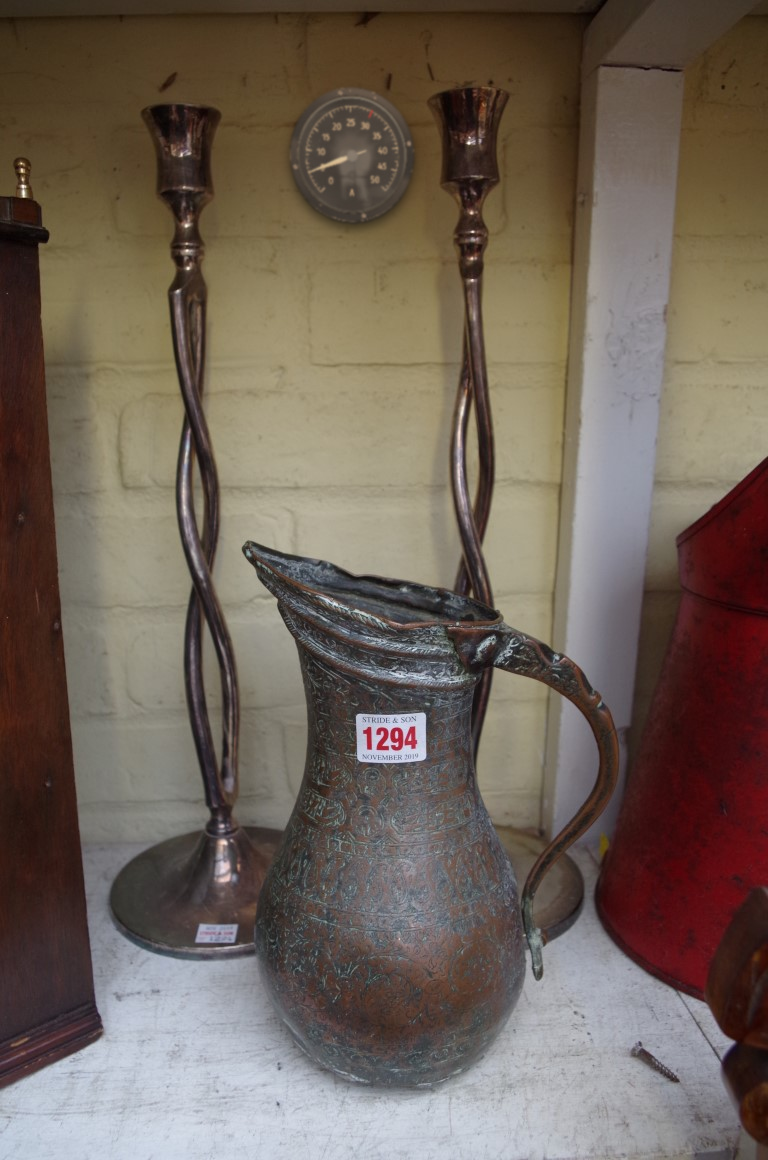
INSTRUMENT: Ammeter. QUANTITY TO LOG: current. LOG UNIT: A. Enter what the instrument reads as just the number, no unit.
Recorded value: 5
